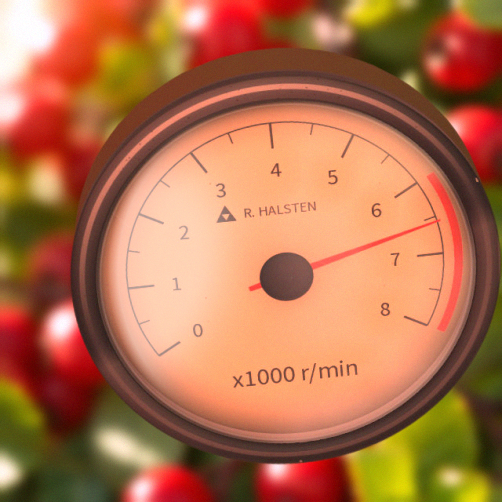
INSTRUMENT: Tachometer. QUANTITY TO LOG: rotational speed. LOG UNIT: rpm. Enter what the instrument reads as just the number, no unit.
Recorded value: 6500
